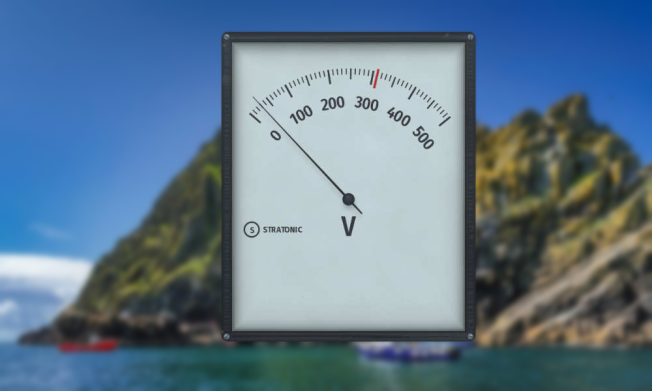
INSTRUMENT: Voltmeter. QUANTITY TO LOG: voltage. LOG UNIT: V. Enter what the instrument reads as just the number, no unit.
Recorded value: 30
